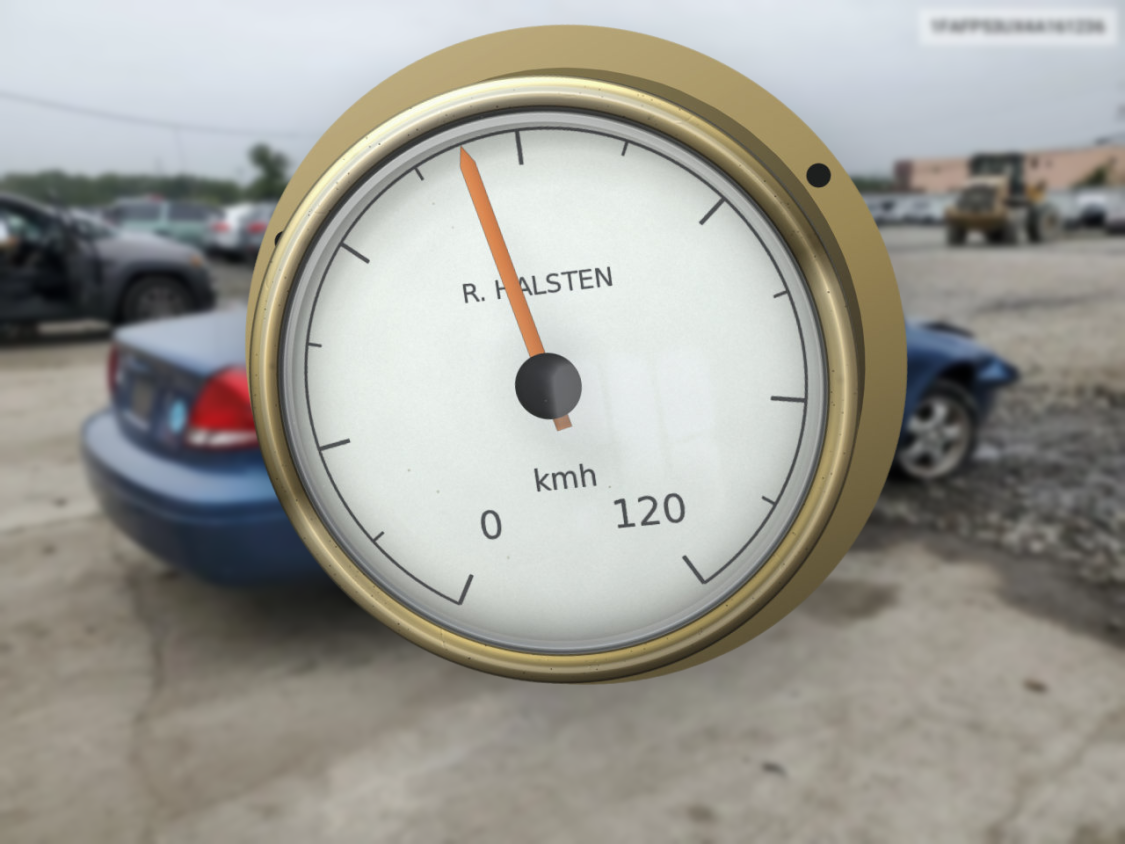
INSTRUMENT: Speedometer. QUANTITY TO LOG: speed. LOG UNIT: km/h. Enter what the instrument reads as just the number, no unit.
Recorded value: 55
